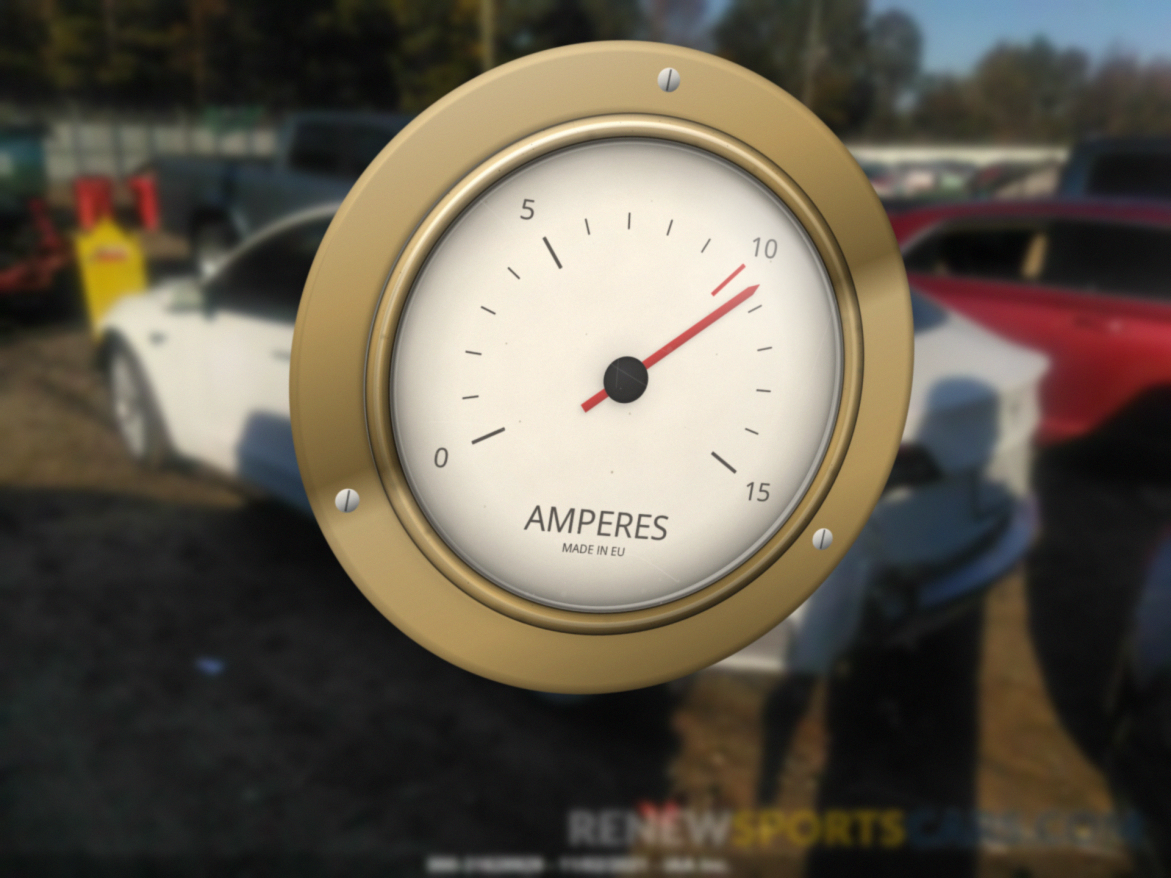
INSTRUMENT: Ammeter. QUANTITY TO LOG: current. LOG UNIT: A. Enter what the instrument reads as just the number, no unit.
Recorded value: 10.5
